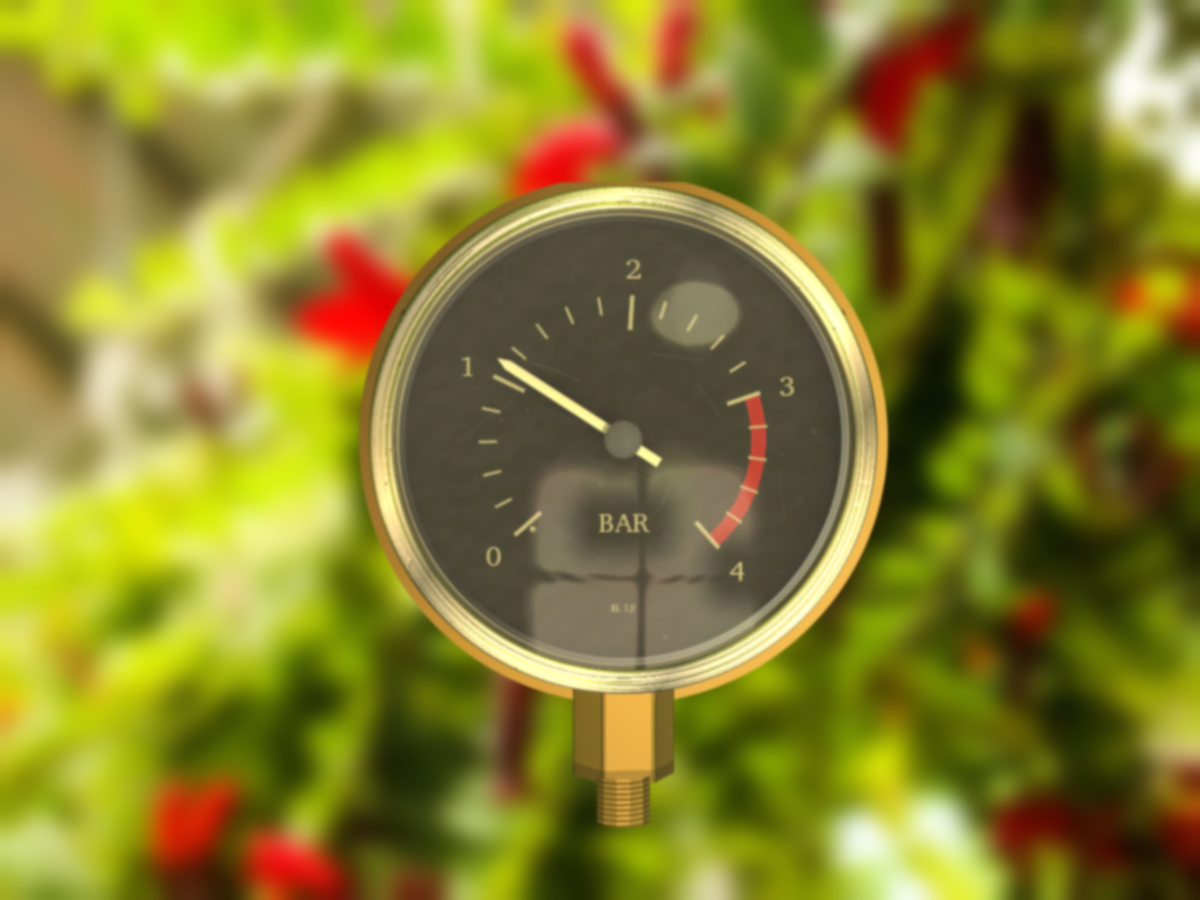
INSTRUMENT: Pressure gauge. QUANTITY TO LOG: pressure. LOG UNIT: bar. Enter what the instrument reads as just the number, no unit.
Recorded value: 1.1
